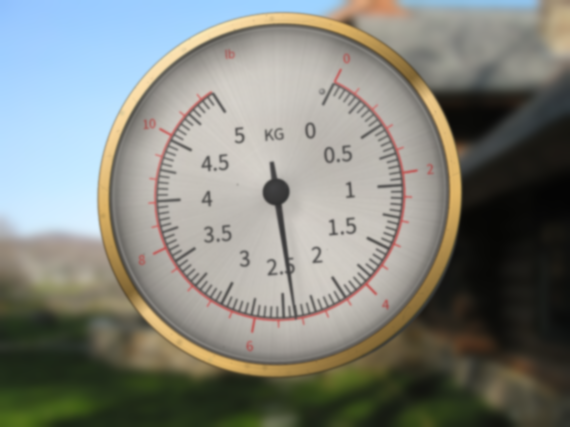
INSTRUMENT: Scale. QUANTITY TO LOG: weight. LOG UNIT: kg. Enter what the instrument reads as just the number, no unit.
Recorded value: 2.4
